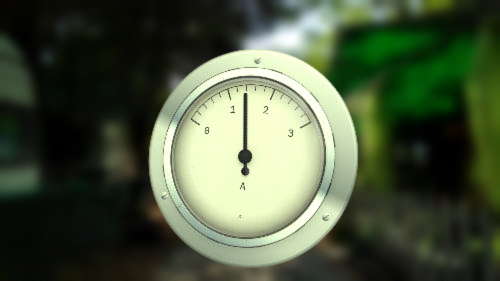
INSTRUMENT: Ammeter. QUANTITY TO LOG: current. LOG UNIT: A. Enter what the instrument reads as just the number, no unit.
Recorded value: 1.4
